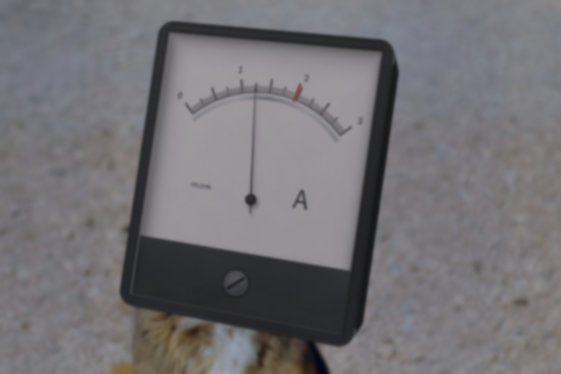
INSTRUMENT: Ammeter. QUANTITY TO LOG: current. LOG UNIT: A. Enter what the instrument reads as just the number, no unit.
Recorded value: 1.25
